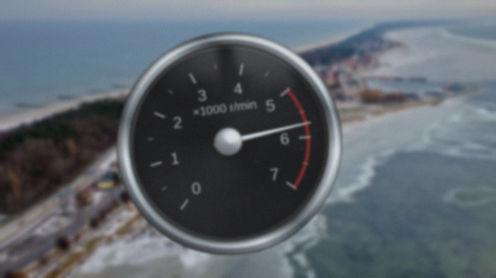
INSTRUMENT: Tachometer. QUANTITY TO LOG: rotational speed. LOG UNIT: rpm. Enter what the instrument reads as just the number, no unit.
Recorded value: 5750
